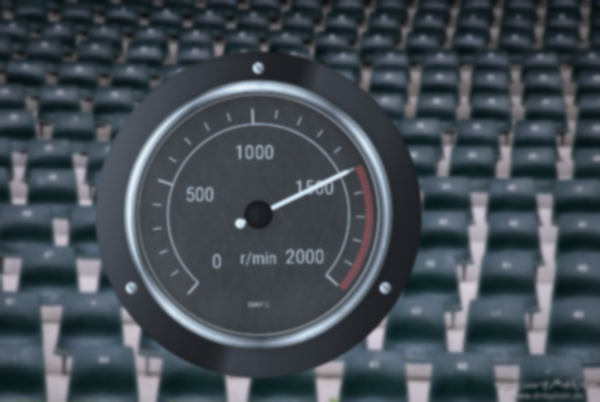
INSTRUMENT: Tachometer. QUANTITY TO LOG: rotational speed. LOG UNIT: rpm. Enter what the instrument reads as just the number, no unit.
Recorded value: 1500
